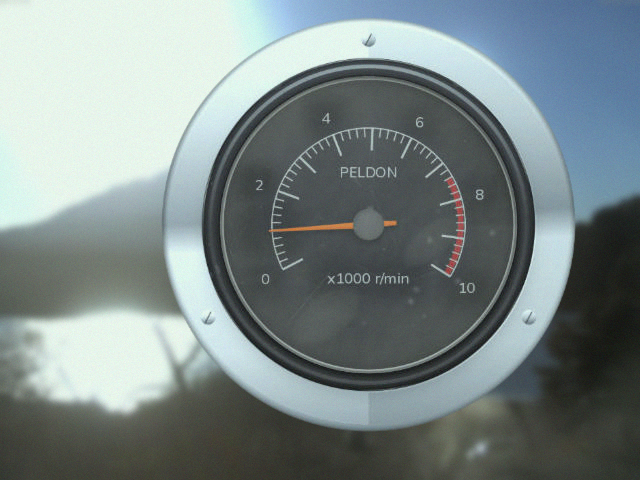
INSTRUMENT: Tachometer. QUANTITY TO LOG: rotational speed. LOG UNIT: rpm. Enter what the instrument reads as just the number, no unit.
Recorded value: 1000
